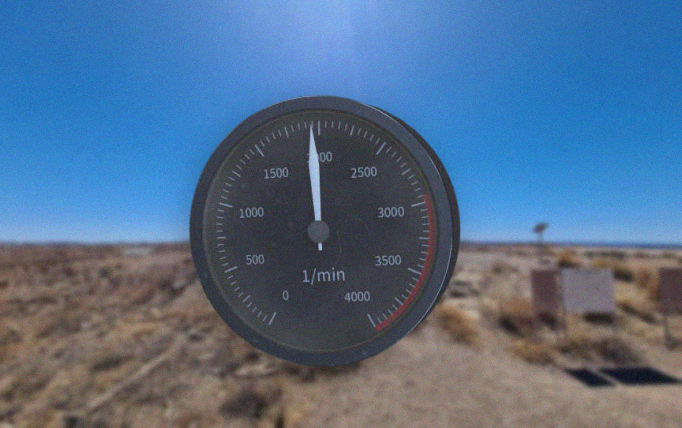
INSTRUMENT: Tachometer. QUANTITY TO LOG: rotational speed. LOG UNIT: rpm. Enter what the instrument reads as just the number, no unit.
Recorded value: 1950
